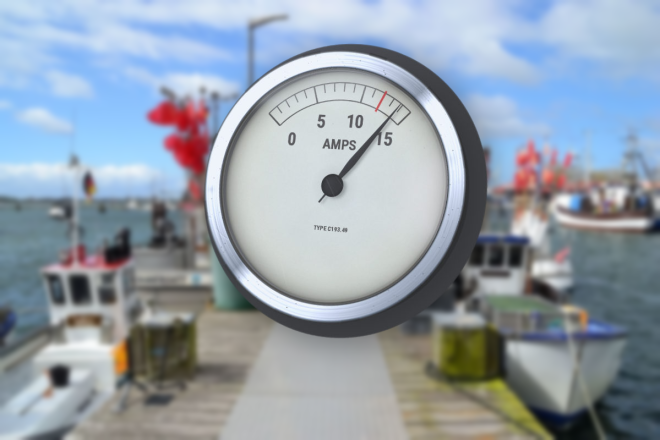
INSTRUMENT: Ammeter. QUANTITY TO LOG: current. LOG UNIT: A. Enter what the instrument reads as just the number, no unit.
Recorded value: 14
